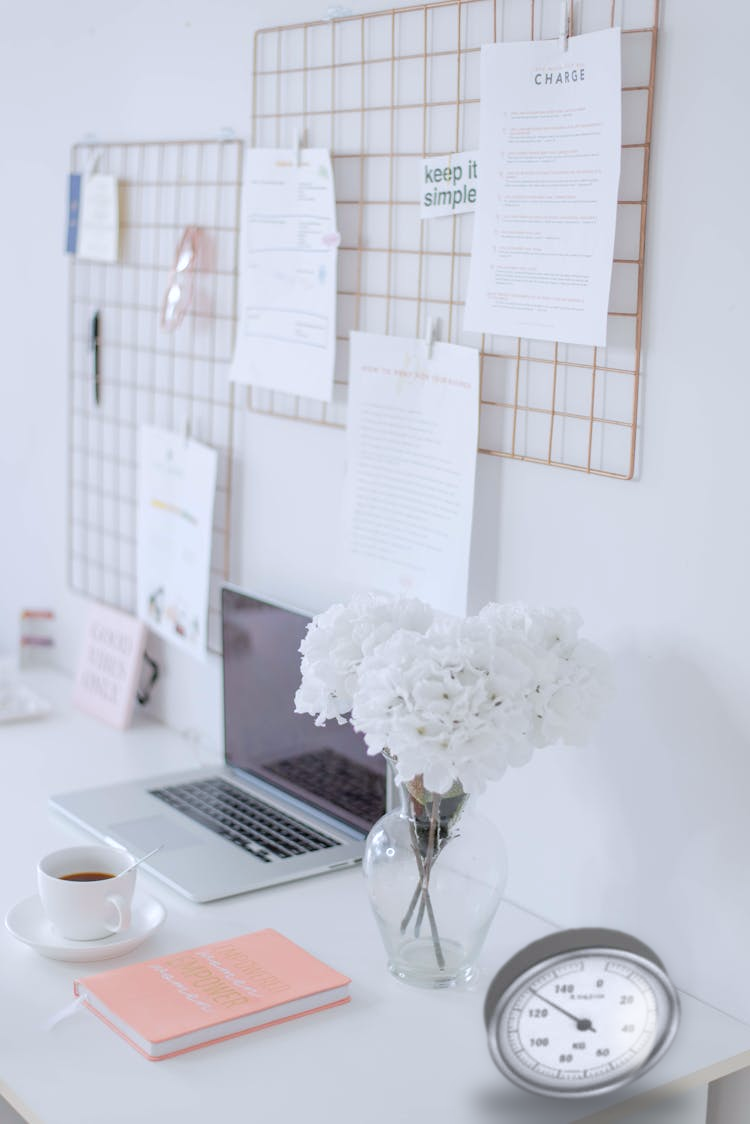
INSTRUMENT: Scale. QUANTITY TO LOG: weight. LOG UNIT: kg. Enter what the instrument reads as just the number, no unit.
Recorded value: 130
